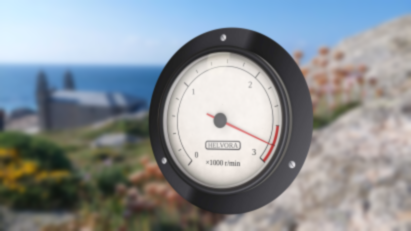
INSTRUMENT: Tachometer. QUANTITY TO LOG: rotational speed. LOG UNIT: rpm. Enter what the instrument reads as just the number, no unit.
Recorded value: 2800
